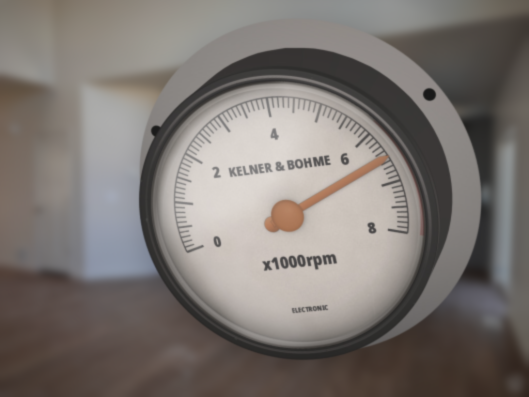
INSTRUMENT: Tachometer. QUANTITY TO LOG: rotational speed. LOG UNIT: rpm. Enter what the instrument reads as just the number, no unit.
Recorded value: 6500
